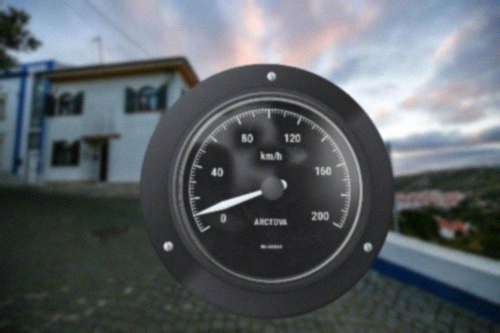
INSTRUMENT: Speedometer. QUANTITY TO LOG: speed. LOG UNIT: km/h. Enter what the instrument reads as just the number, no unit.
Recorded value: 10
